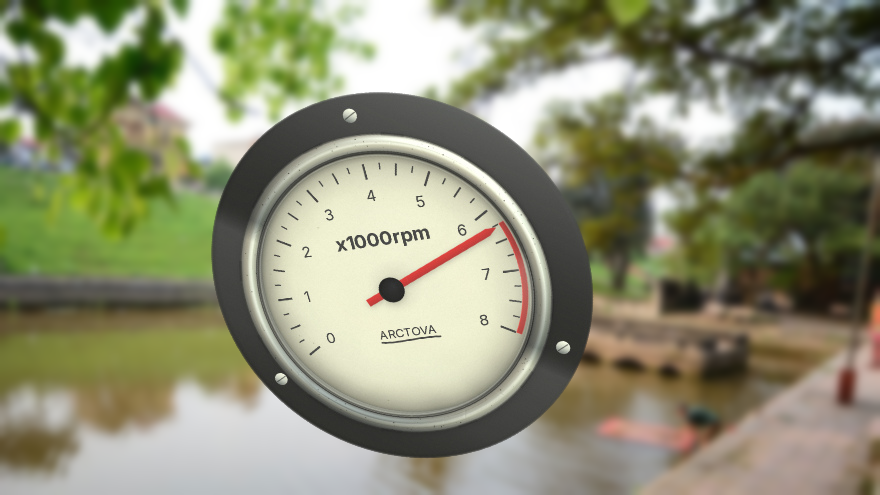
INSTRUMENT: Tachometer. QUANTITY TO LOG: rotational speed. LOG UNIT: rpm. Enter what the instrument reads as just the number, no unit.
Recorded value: 6250
